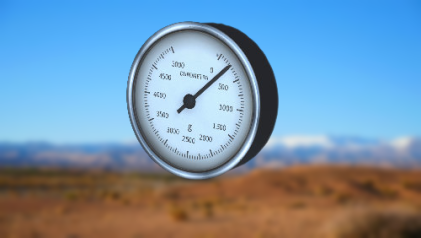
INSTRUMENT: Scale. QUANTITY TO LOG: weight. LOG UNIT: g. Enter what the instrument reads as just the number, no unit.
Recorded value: 250
